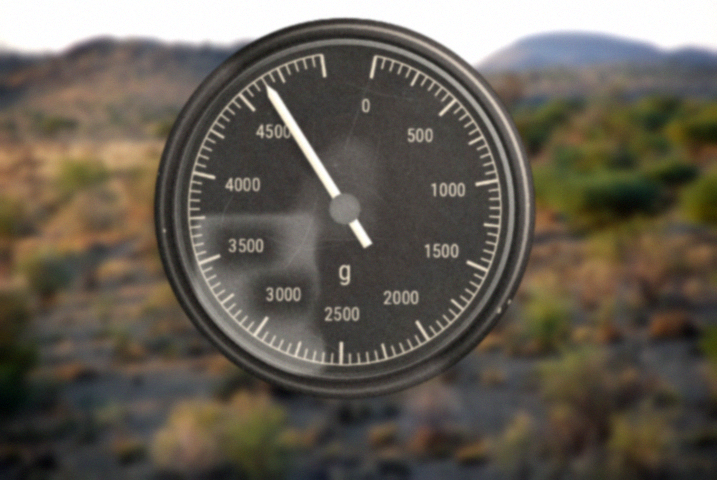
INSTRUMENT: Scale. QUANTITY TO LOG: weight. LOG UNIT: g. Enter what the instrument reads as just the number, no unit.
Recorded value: 4650
